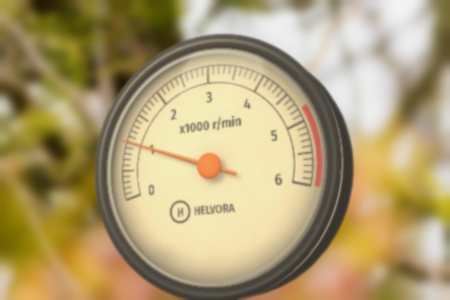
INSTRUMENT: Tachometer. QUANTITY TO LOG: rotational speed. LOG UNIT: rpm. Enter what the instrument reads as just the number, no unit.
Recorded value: 1000
